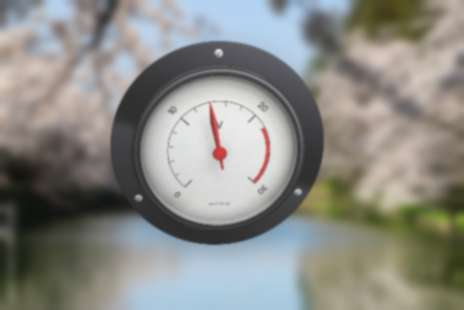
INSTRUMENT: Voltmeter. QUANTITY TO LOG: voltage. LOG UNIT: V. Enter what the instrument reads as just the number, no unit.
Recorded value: 14
